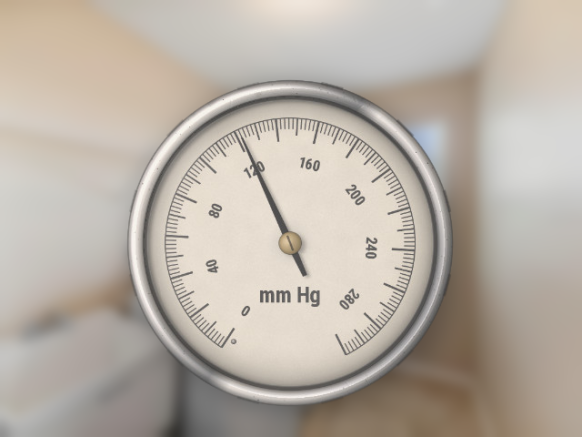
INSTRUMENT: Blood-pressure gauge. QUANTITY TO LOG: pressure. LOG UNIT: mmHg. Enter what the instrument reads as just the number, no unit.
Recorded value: 122
